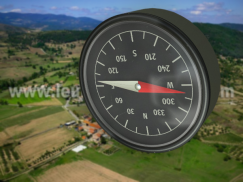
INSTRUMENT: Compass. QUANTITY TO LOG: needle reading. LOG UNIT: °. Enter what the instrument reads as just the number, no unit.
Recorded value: 277.5
